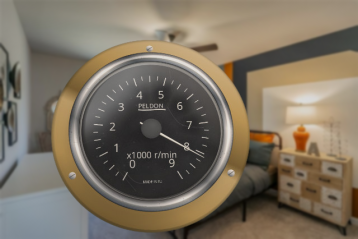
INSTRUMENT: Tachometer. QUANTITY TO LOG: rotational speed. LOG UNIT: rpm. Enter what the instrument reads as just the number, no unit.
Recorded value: 8125
